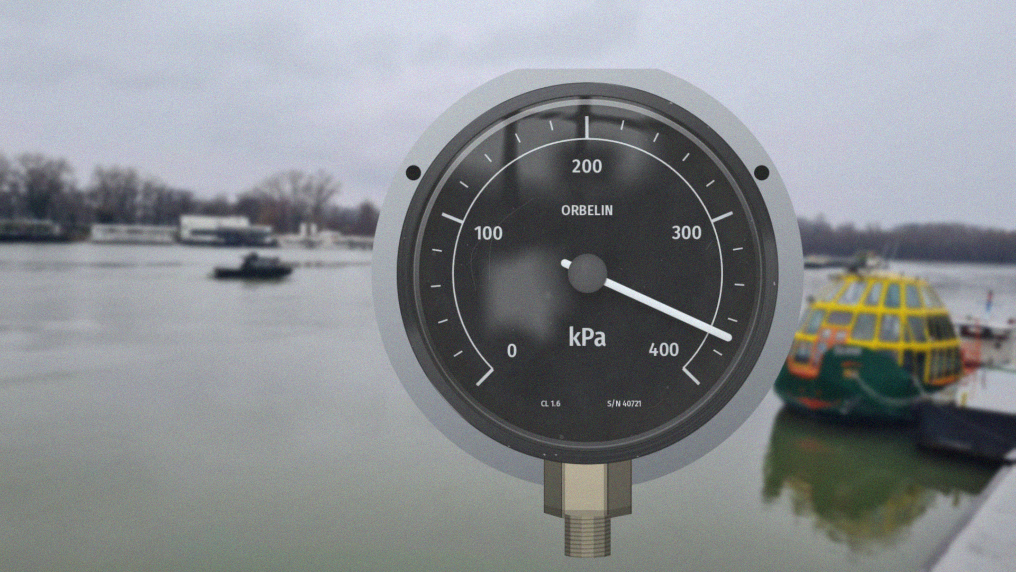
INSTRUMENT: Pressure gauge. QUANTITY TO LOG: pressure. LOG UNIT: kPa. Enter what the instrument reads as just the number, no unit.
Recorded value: 370
